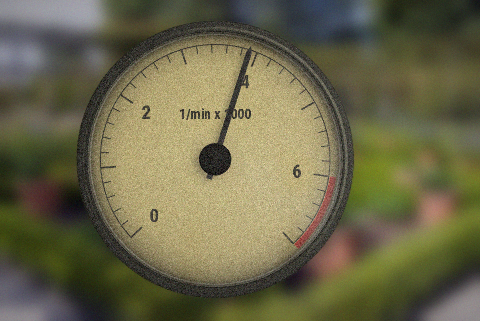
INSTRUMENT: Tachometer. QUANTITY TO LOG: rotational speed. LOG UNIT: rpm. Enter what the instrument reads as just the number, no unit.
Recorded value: 3900
